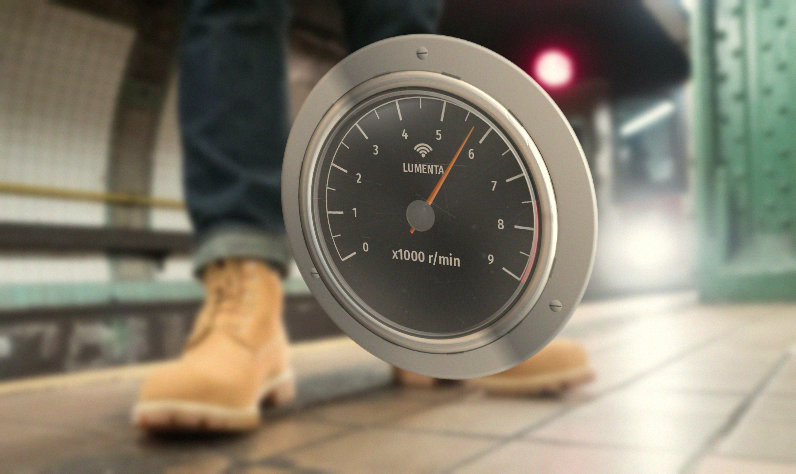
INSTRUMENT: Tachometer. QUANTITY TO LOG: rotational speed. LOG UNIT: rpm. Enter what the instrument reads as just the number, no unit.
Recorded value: 5750
